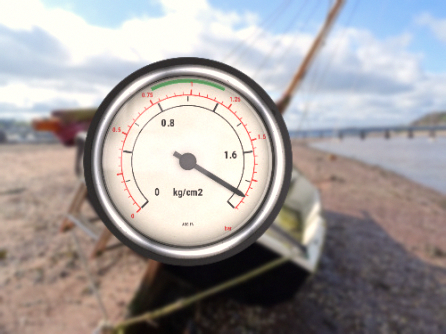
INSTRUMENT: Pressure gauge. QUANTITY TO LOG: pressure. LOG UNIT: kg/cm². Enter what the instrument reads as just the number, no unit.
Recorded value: 1.9
